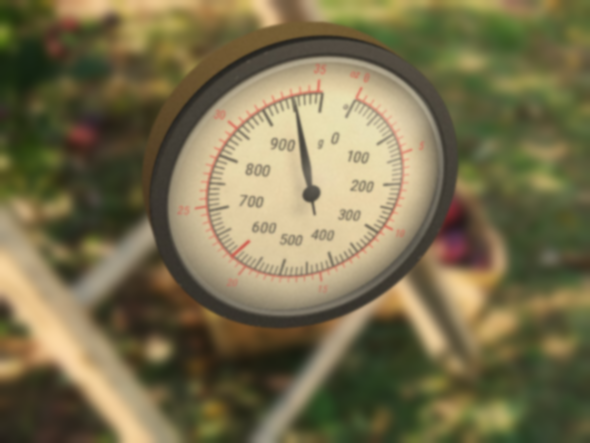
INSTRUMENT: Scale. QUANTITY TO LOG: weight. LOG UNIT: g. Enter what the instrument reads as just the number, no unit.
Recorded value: 950
